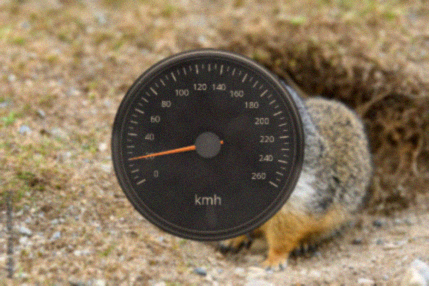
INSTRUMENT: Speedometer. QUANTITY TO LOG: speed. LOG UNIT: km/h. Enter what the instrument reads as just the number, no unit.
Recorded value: 20
